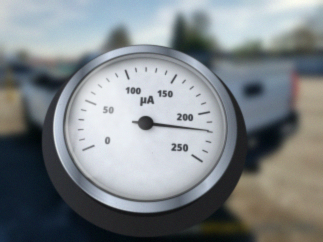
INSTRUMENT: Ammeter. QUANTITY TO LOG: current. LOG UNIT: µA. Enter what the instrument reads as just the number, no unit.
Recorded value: 220
